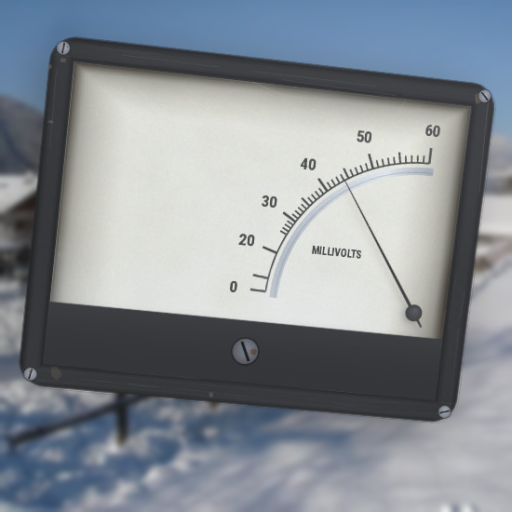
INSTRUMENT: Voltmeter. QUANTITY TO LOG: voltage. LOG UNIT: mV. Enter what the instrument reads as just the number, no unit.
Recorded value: 44
